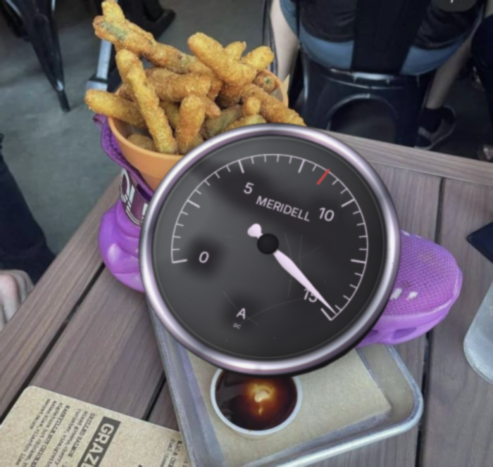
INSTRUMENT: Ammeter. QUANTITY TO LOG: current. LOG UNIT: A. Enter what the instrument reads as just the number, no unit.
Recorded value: 14.75
